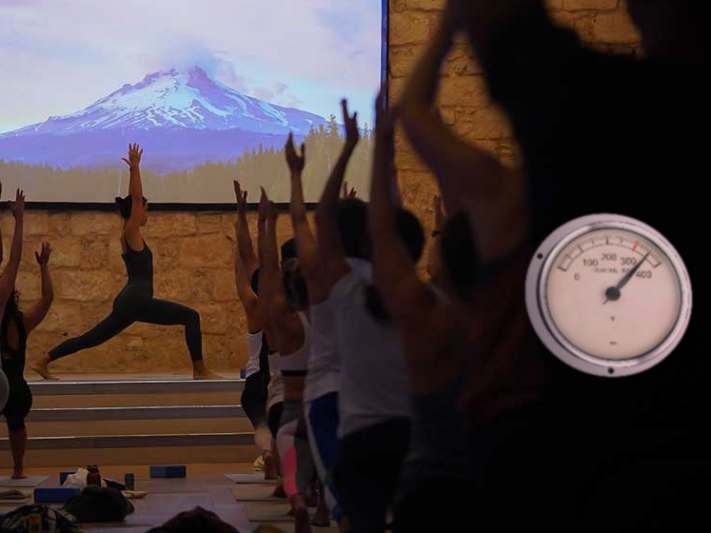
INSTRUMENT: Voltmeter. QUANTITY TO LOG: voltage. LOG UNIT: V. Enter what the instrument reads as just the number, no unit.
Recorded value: 350
